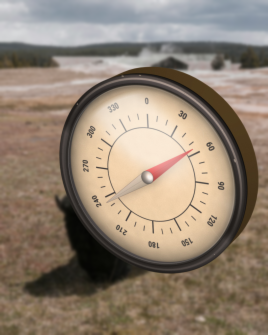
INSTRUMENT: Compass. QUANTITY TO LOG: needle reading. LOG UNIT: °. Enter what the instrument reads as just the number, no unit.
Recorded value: 55
